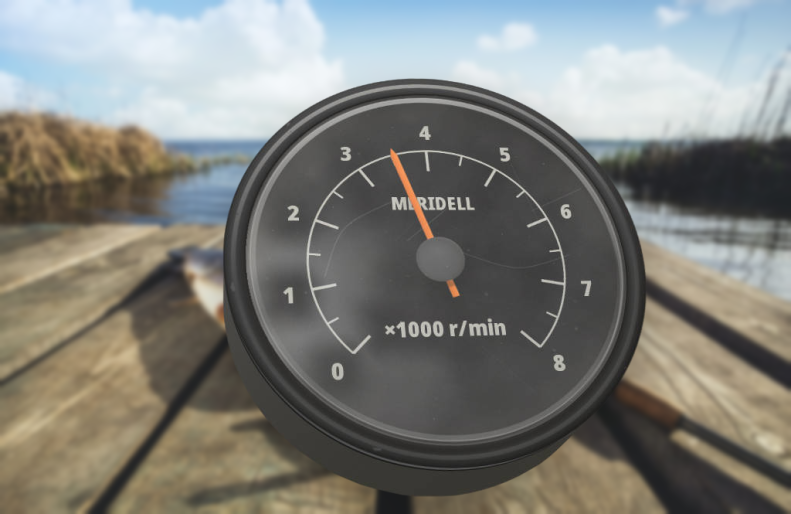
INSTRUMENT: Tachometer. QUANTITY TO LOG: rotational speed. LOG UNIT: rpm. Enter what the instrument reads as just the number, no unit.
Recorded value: 3500
